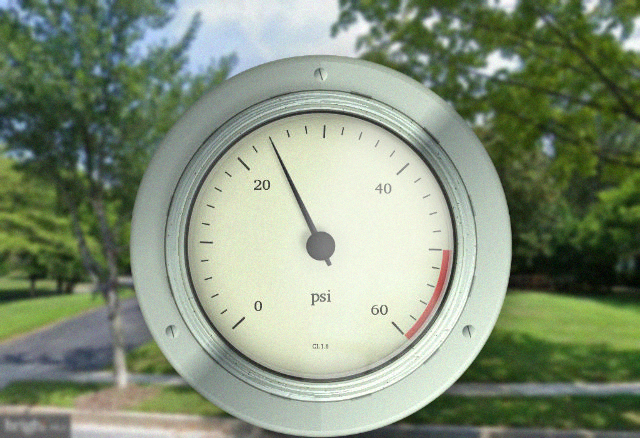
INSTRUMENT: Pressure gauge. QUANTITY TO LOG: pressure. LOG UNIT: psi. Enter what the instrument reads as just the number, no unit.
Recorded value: 24
